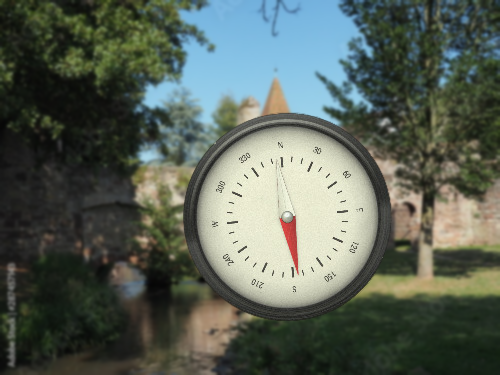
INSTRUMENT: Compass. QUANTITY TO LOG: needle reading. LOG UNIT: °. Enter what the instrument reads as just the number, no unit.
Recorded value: 175
